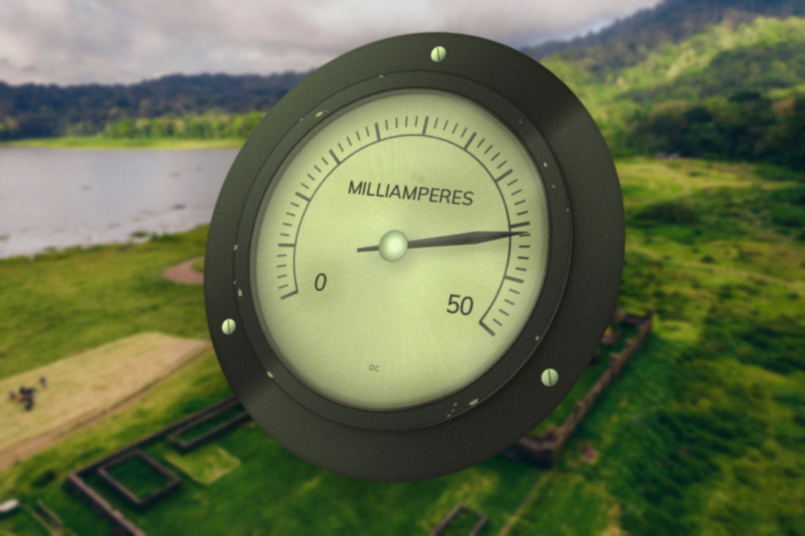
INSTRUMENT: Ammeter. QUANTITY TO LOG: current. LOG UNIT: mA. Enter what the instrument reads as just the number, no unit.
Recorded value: 41
